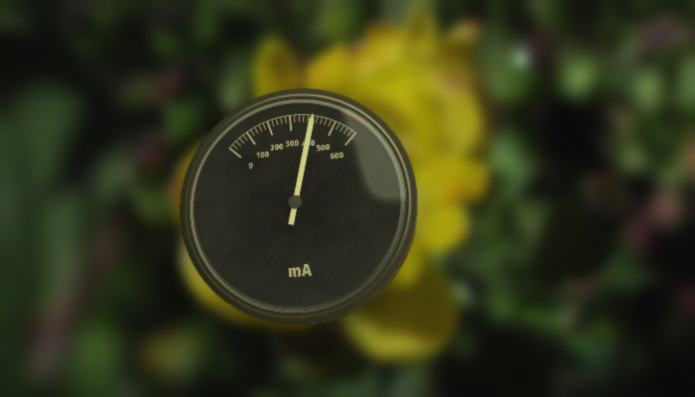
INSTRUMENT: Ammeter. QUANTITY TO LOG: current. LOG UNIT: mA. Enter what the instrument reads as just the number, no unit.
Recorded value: 400
